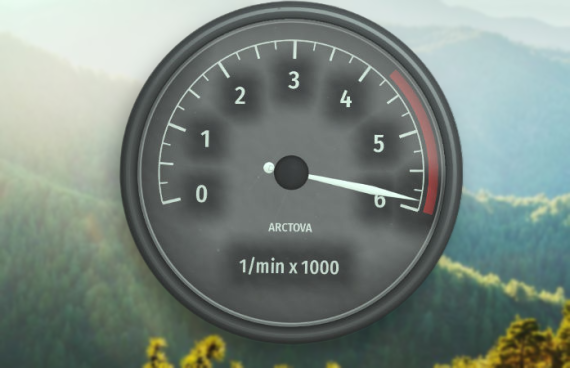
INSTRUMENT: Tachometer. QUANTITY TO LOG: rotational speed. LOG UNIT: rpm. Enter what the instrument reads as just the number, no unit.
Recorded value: 5875
